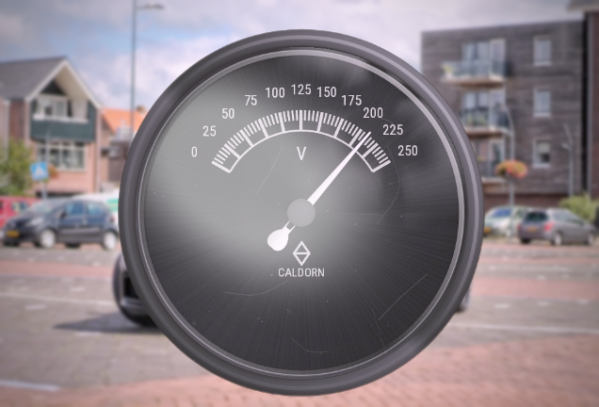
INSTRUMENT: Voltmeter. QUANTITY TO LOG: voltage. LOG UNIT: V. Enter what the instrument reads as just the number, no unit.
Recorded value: 210
